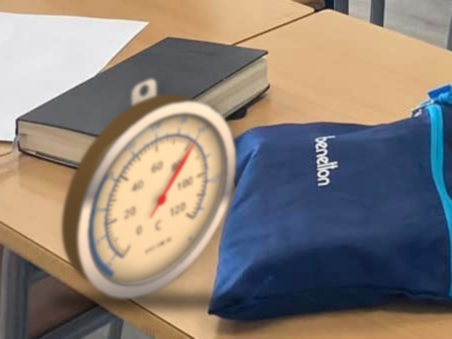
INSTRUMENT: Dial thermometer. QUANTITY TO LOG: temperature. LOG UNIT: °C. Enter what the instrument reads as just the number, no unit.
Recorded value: 80
